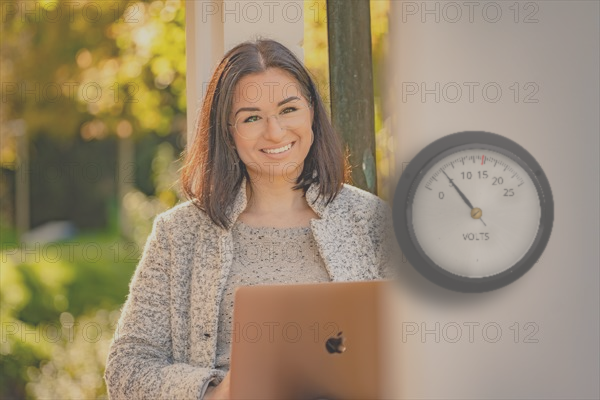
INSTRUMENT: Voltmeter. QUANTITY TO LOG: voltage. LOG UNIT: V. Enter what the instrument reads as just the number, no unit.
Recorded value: 5
